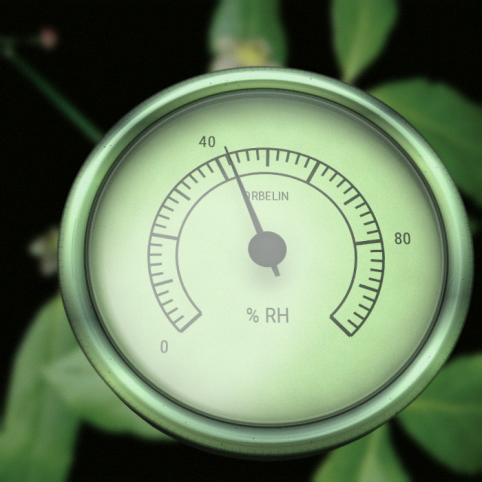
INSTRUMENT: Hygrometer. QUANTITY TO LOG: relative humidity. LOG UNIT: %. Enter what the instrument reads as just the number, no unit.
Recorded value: 42
